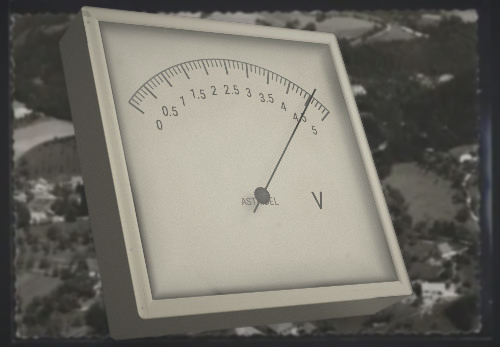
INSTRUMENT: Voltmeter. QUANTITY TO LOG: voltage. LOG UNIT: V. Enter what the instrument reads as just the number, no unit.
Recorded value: 4.5
